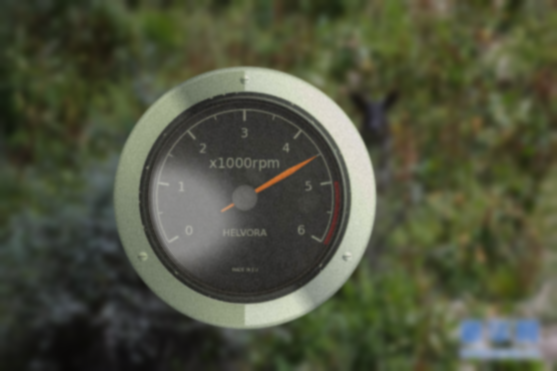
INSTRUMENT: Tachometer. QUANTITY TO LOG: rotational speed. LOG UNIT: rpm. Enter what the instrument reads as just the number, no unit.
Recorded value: 4500
